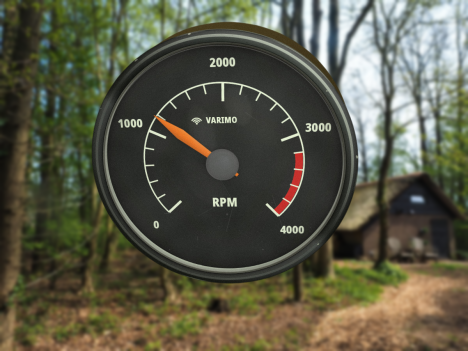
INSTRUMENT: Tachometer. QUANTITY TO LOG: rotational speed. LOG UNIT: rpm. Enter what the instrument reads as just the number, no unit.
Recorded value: 1200
